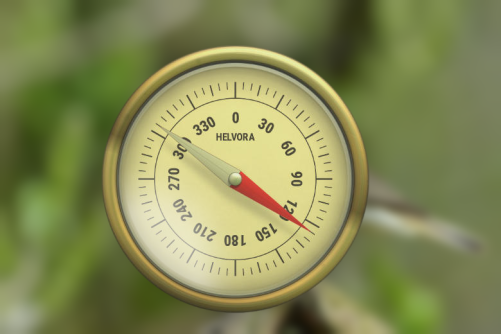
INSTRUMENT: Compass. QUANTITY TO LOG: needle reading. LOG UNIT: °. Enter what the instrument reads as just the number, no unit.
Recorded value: 125
